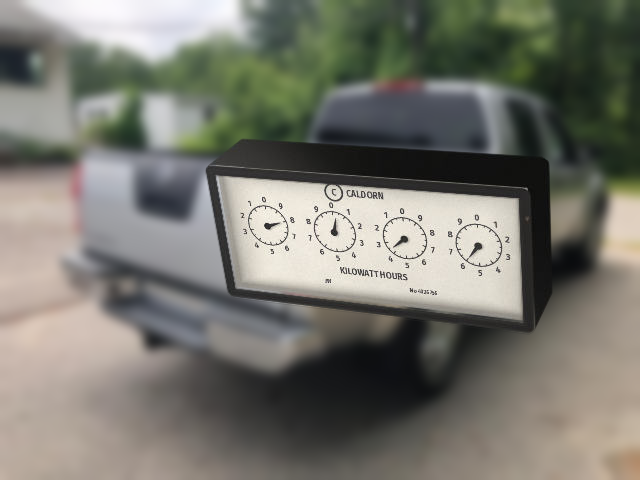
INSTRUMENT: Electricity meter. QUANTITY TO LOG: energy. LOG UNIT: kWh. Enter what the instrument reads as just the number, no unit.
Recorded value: 8036
